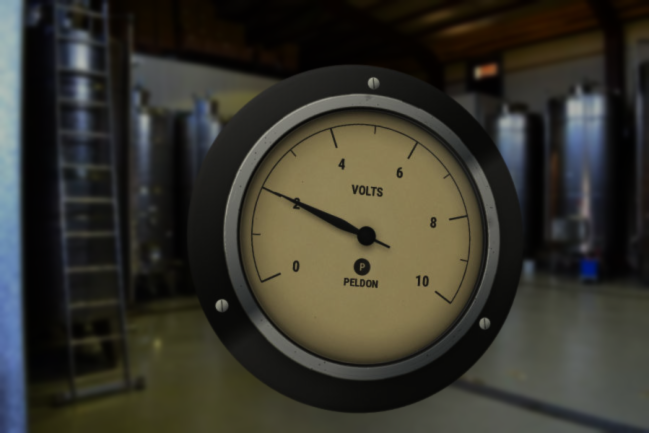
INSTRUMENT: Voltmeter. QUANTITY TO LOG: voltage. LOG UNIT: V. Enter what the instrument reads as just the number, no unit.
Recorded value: 2
